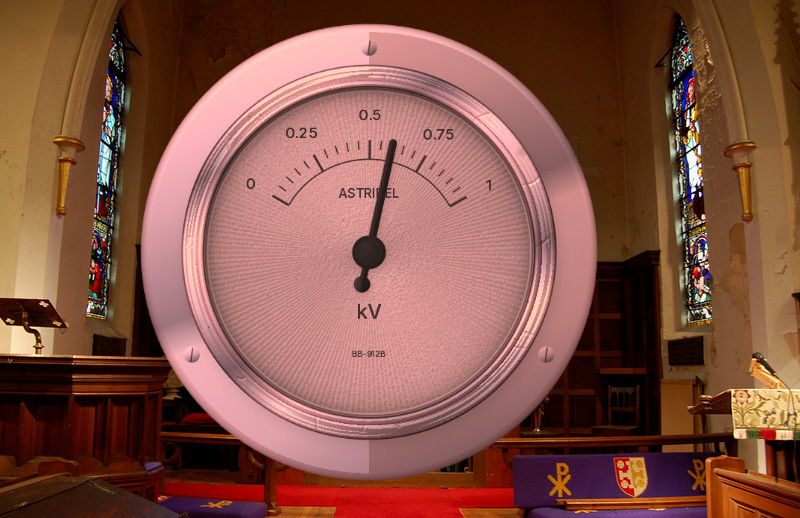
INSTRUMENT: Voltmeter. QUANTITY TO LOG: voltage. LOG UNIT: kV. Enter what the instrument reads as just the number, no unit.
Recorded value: 0.6
